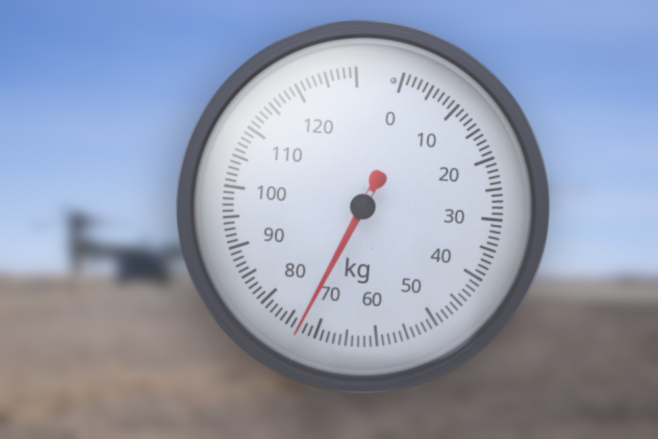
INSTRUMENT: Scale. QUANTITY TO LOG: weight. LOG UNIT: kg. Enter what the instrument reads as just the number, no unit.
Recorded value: 73
